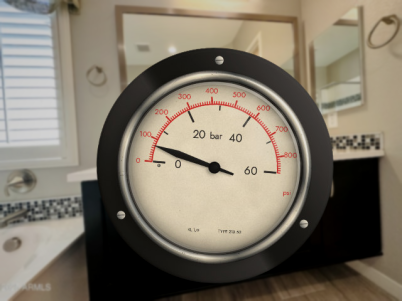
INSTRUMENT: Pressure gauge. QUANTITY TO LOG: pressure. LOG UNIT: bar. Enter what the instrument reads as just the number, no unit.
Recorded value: 5
